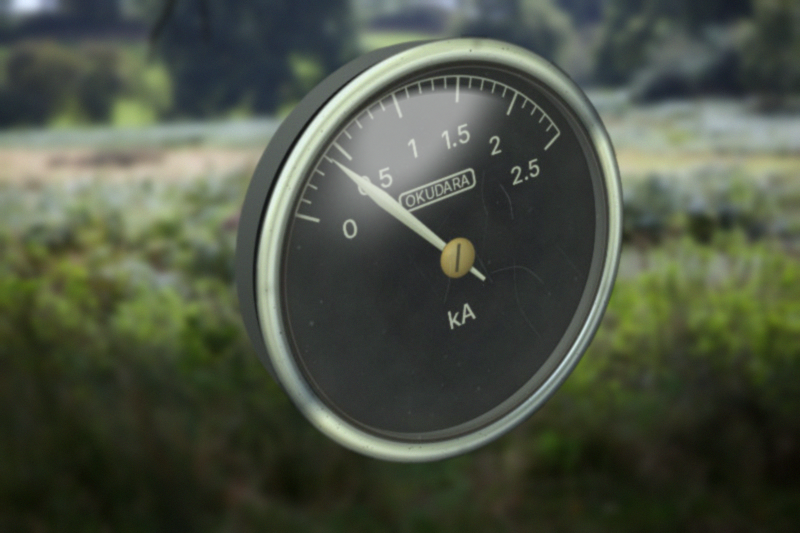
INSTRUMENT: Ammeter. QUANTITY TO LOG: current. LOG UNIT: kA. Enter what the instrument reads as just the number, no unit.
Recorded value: 0.4
